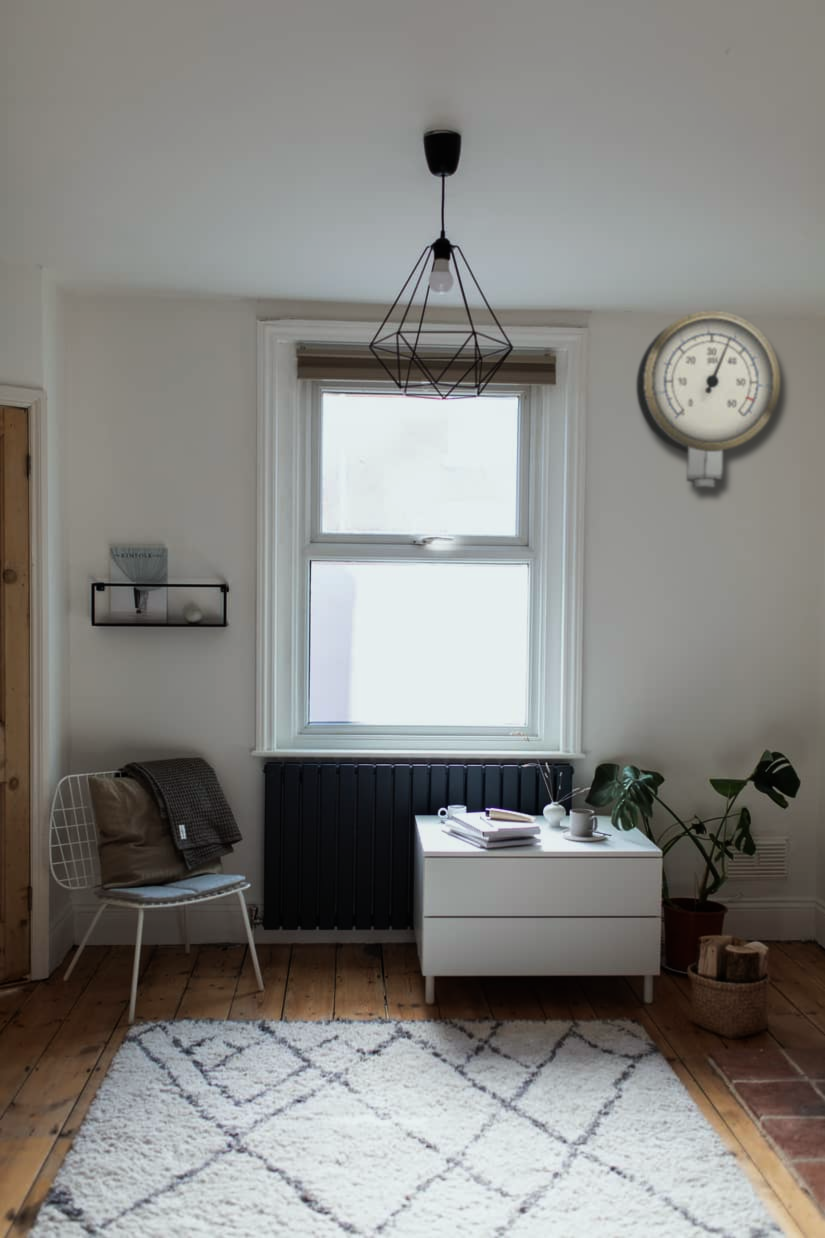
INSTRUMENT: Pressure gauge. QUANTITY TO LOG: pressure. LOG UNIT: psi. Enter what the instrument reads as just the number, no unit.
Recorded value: 35
